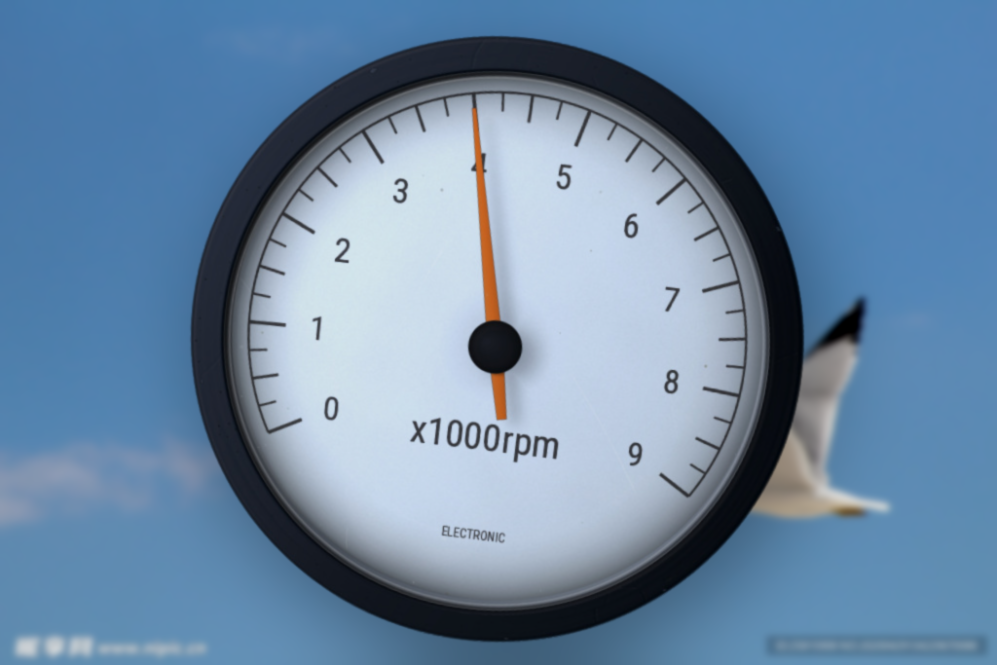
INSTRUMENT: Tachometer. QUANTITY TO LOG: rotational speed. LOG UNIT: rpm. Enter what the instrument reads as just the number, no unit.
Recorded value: 4000
